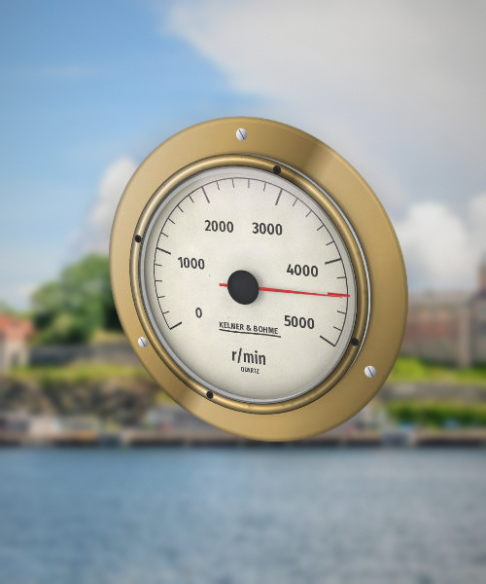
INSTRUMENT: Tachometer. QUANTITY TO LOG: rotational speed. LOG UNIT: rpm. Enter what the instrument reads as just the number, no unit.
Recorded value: 4400
